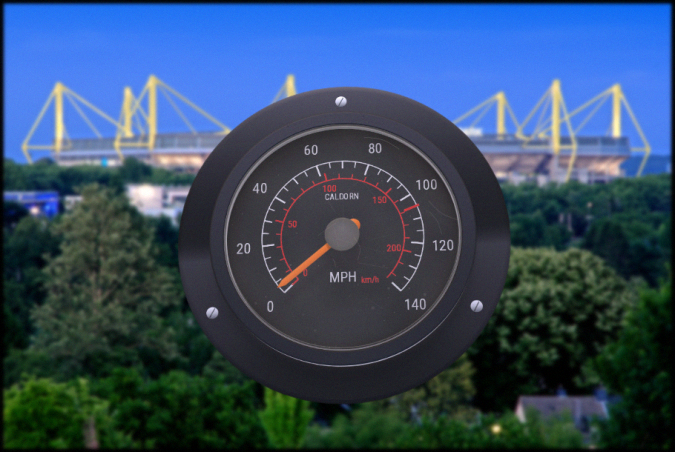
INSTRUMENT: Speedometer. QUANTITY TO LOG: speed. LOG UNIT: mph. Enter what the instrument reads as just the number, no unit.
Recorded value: 2.5
